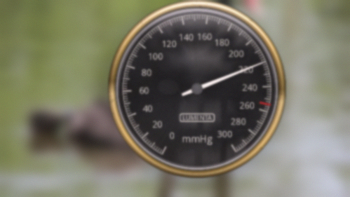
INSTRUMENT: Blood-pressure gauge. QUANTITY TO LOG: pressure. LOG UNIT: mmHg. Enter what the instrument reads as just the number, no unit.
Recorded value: 220
